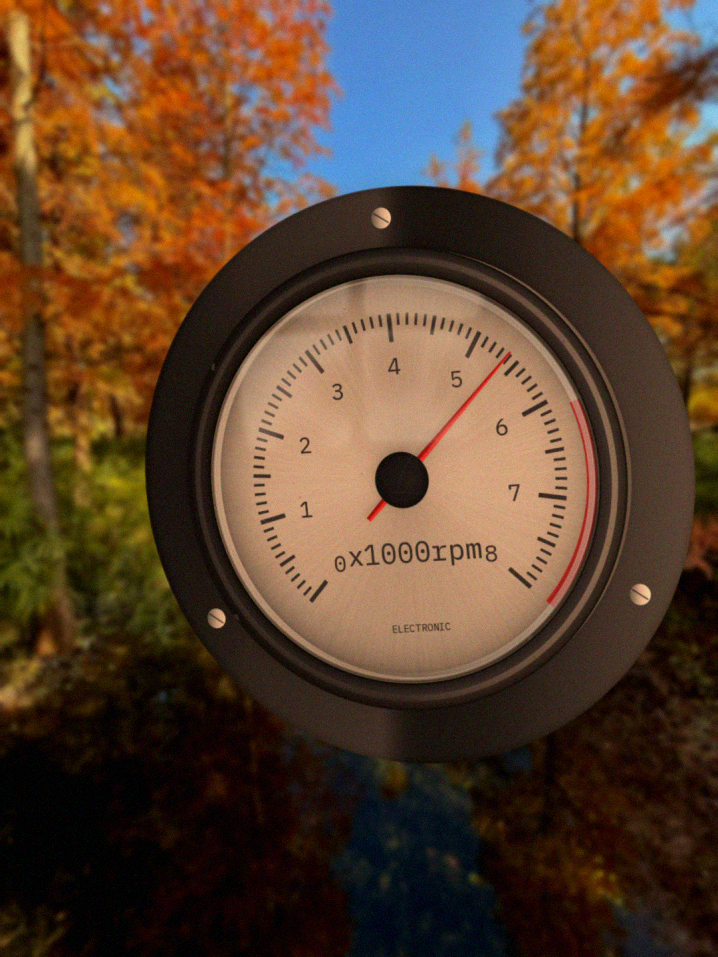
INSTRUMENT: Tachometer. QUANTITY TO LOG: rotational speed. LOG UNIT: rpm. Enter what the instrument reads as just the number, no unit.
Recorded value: 5400
